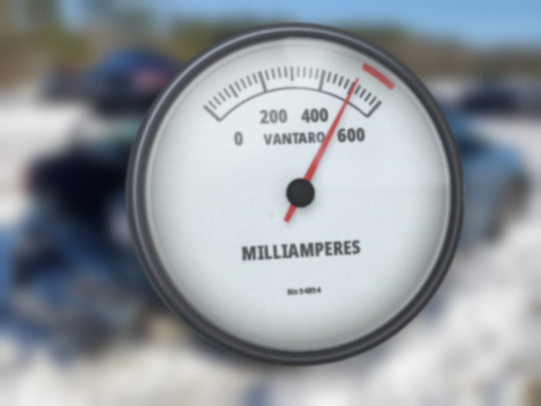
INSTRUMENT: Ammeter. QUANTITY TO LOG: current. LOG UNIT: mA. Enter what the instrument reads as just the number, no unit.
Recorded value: 500
